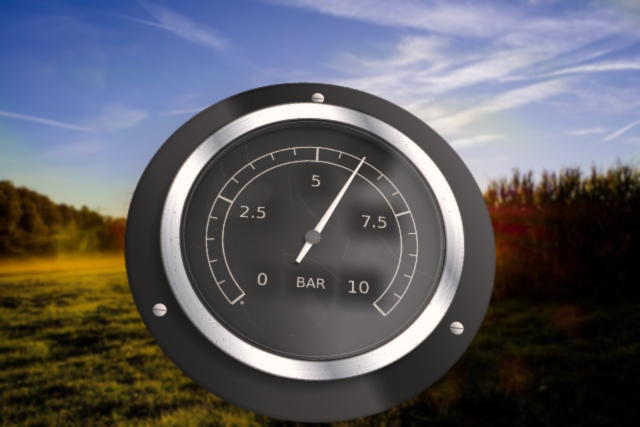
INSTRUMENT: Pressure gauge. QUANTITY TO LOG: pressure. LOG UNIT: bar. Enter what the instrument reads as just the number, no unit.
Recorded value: 6
